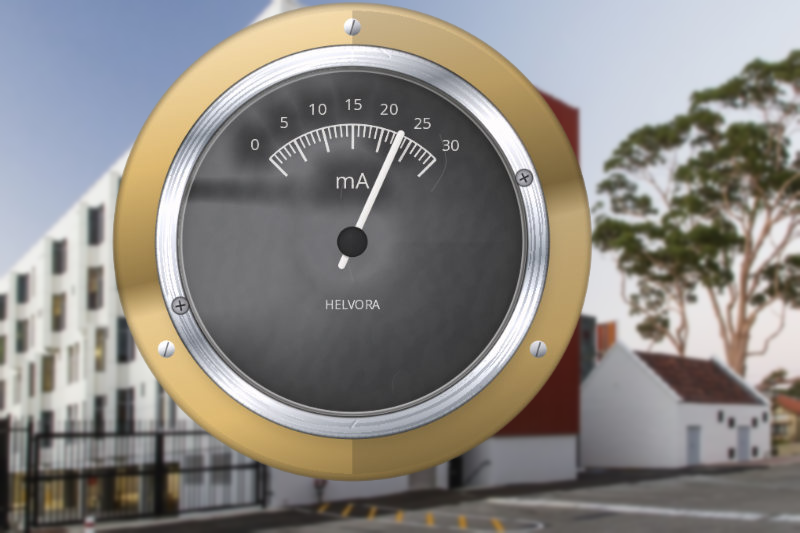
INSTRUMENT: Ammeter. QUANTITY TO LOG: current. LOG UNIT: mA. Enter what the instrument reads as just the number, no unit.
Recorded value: 23
